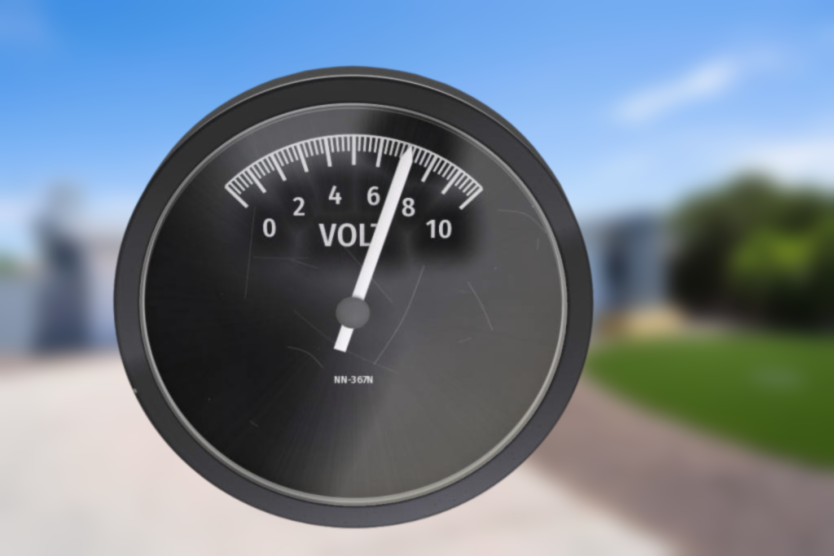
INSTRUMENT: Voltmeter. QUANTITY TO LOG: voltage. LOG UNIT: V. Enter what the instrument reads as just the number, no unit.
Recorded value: 7
